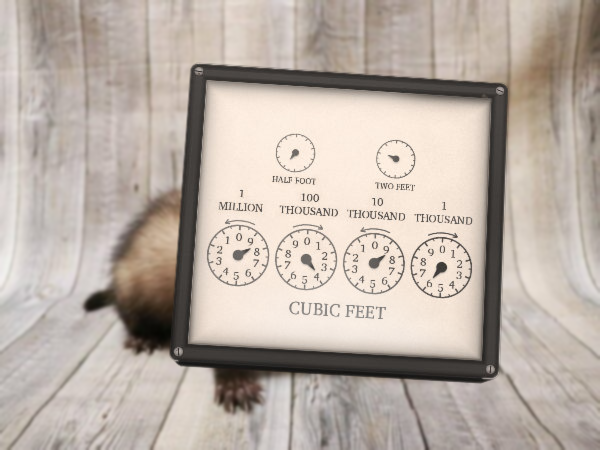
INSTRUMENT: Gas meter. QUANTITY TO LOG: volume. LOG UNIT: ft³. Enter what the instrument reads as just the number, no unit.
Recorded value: 838600
